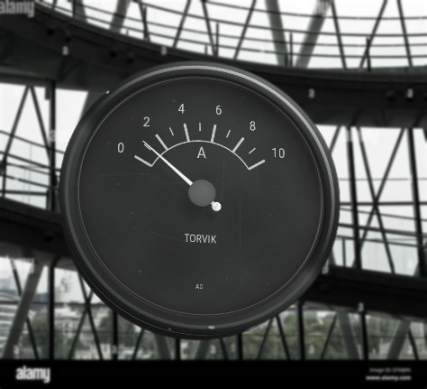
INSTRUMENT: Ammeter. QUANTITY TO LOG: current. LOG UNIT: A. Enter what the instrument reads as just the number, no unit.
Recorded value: 1
